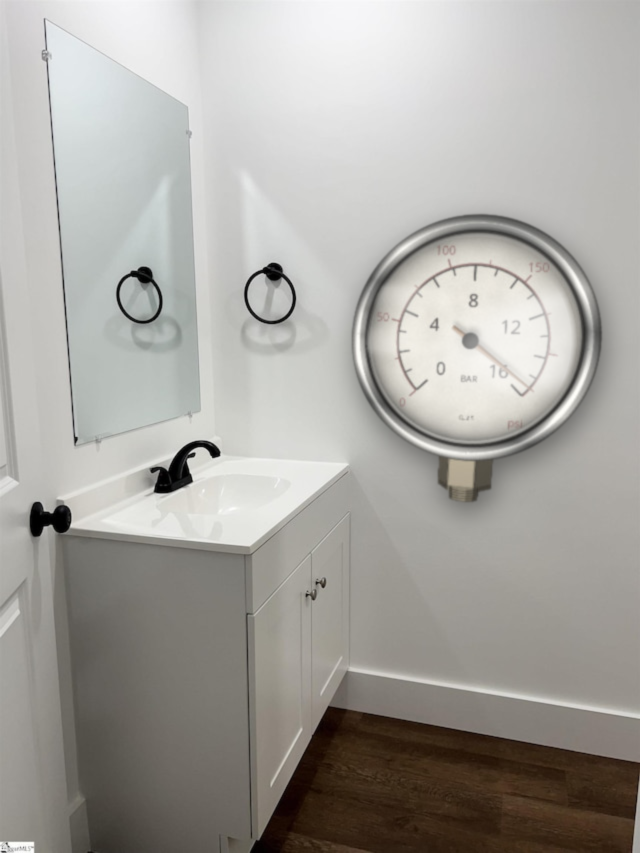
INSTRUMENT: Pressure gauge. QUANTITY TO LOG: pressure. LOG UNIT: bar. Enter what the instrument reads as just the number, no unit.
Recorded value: 15.5
